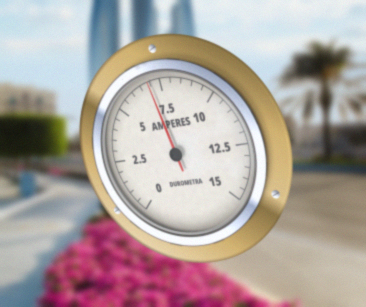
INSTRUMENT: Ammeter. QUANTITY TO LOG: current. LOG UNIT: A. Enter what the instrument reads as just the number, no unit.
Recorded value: 7
